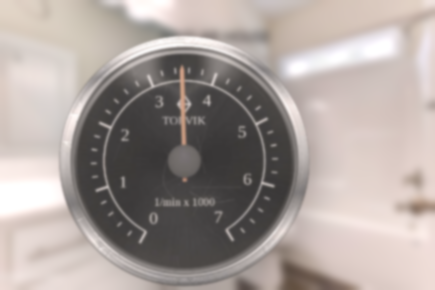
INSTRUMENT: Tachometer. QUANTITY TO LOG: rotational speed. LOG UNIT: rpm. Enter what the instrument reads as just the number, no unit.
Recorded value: 3500
